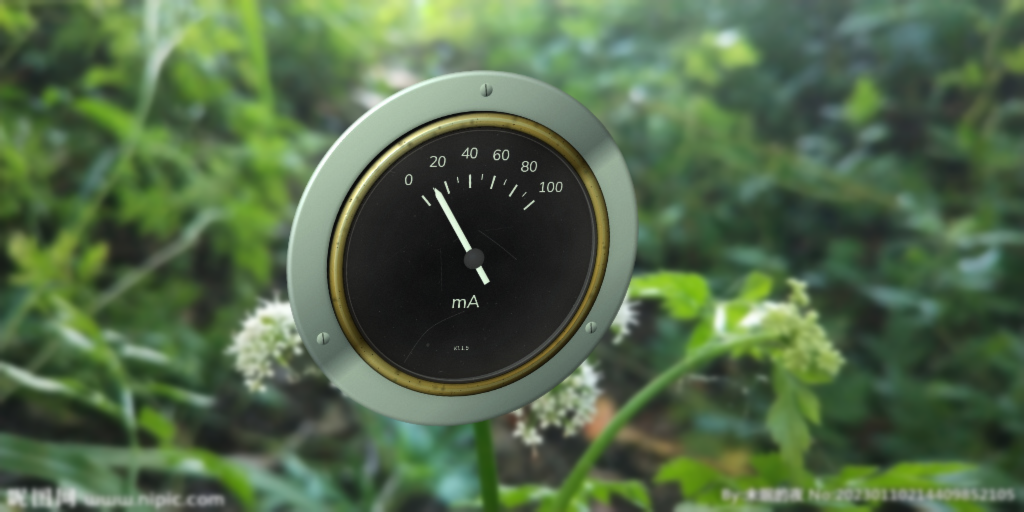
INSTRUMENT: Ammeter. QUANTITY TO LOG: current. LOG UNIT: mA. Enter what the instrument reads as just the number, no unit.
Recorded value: 10
